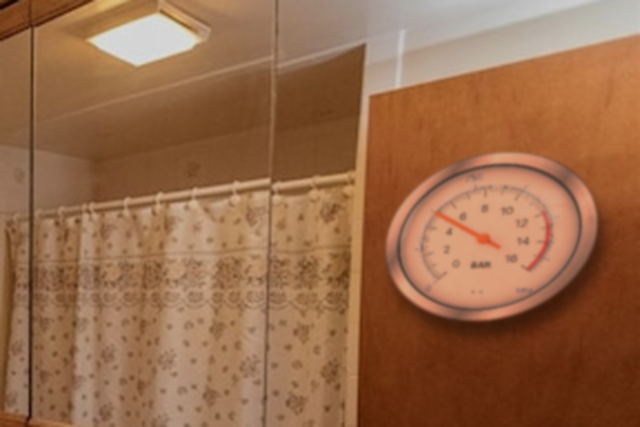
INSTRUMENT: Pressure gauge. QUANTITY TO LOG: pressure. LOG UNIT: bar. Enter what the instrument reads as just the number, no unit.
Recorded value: 5
